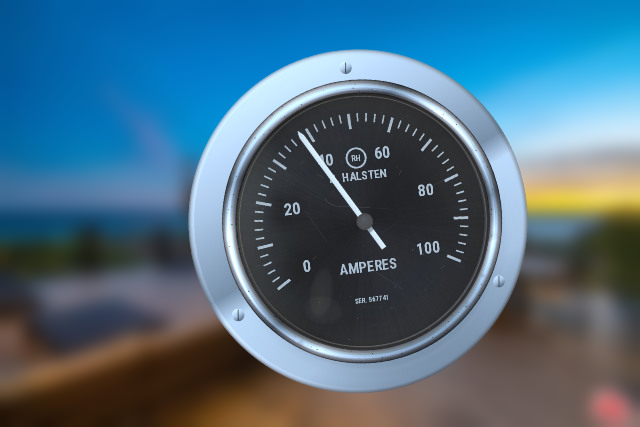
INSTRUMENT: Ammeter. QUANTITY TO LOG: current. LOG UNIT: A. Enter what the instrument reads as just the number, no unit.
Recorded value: 38
